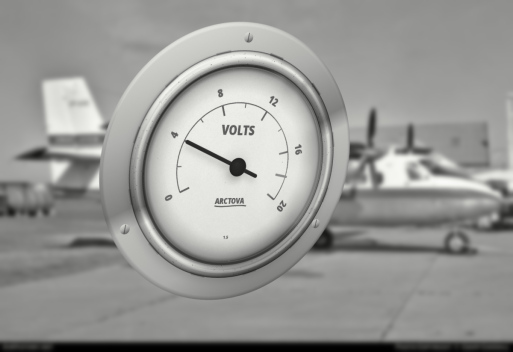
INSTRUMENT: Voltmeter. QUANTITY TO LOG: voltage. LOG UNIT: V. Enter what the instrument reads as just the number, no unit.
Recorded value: 4
